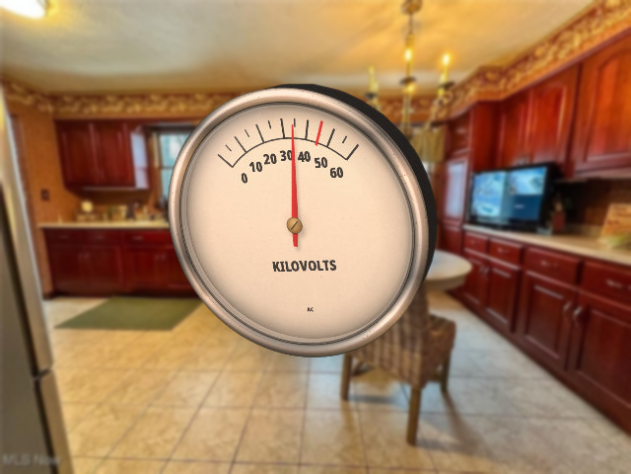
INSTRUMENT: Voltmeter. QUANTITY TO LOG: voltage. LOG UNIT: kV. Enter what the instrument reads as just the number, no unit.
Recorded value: 35
